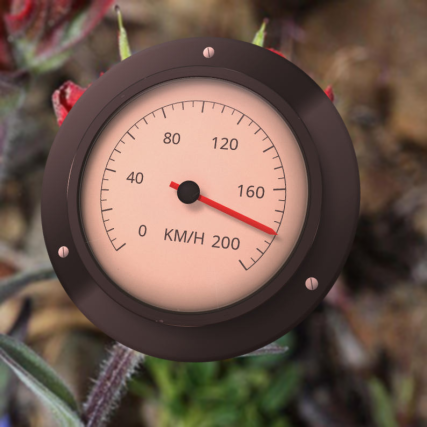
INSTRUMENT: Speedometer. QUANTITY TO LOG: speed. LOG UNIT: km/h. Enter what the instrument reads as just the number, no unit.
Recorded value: 180
